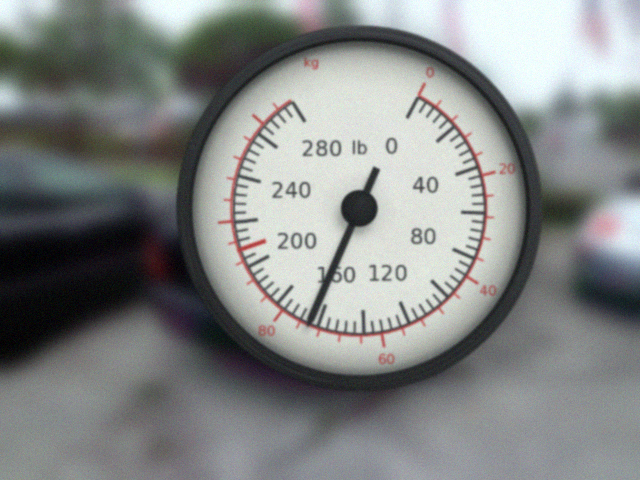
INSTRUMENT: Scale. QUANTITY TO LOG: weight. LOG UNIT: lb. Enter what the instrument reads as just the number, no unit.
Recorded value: 164
